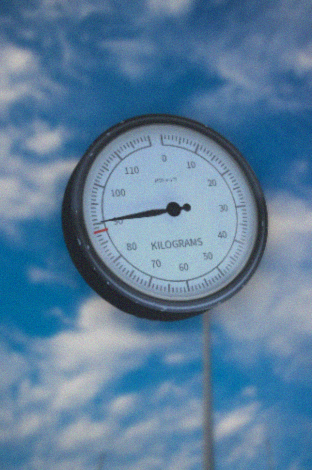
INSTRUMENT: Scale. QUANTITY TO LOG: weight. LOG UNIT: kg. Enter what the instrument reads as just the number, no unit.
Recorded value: 90
